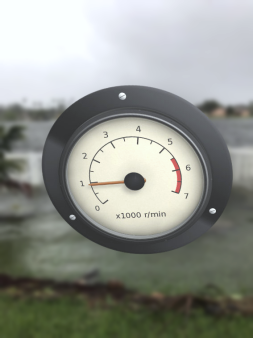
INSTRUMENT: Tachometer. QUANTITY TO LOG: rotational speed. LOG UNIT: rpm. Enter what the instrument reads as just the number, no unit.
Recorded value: 1000
